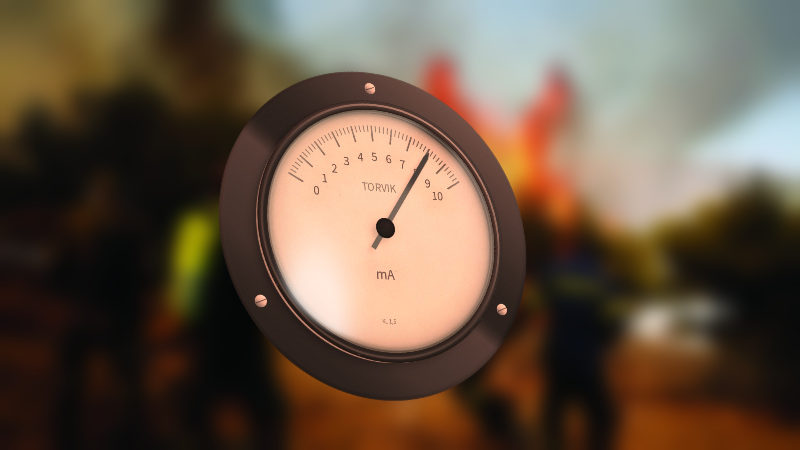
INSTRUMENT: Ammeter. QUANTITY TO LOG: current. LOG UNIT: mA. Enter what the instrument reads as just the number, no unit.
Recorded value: 8
